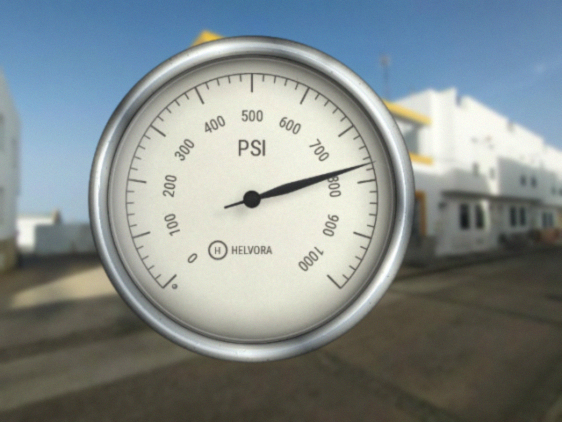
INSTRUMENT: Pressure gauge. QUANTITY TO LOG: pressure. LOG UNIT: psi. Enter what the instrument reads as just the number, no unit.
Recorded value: 770
